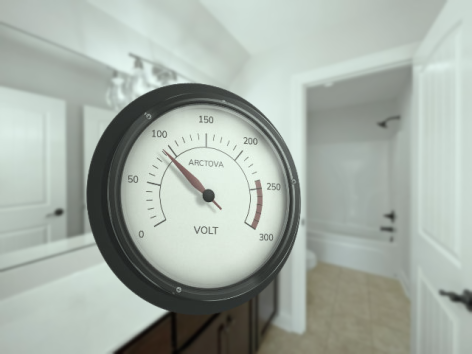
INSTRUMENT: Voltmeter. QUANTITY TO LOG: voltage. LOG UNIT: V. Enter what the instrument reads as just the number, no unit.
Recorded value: 90
